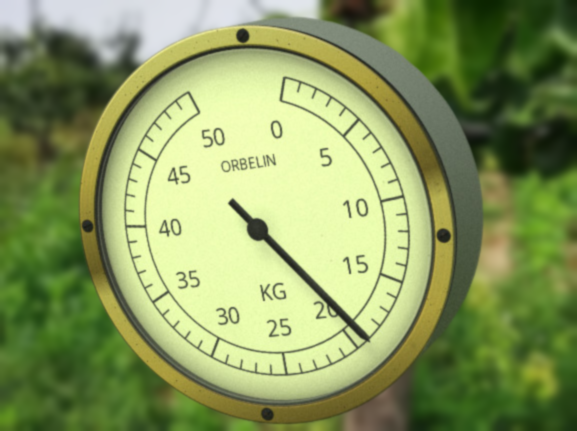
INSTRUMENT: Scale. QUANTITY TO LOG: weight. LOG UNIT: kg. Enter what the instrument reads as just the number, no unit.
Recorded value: 19
